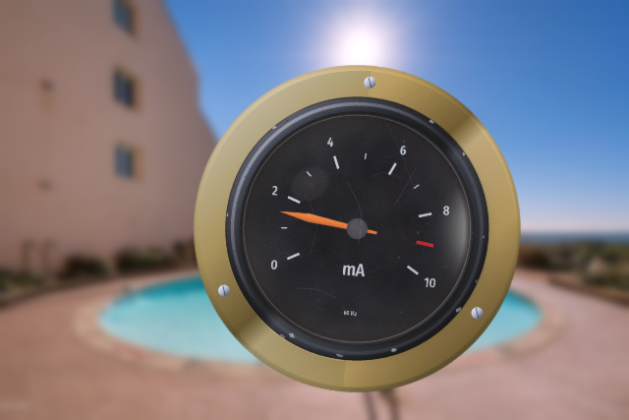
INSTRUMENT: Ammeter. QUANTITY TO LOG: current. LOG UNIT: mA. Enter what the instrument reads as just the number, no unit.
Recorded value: 1.5
